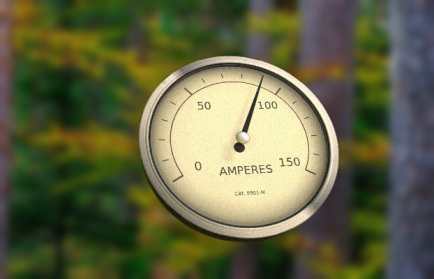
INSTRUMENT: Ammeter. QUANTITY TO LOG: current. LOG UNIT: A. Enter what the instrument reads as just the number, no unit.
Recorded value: 90
